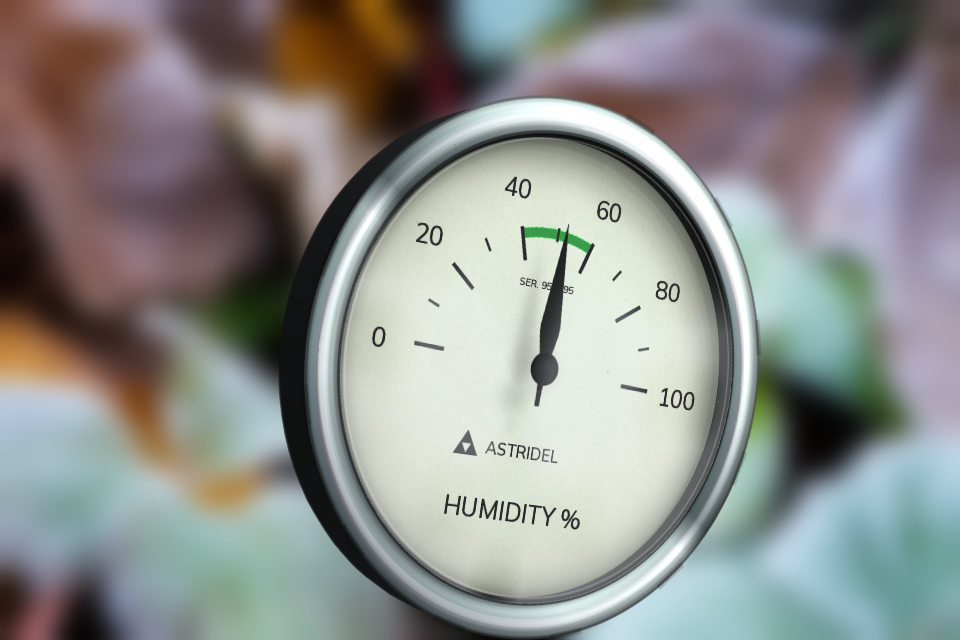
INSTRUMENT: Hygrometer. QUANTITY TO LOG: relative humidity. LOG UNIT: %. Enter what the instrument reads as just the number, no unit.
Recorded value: 50
